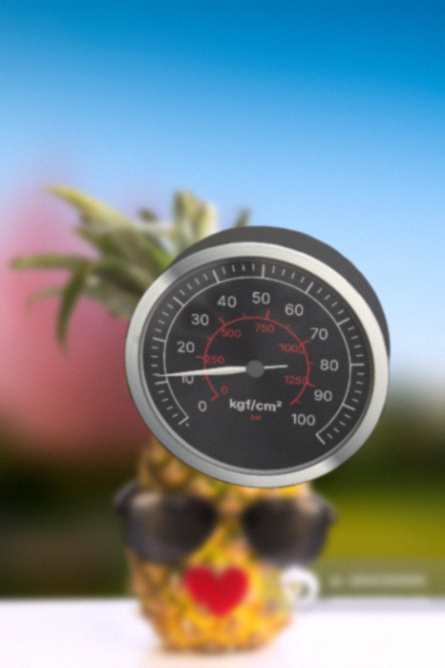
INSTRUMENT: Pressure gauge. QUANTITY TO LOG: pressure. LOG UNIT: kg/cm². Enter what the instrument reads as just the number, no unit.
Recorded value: 12
